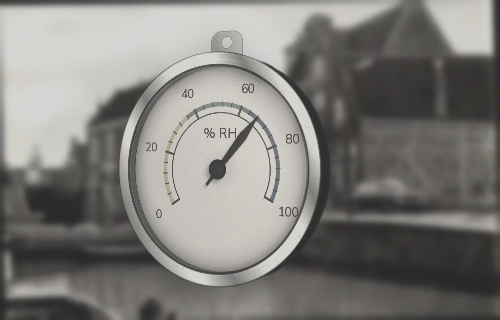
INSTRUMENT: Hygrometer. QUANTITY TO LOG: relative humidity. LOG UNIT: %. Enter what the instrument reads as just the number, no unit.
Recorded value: 68
